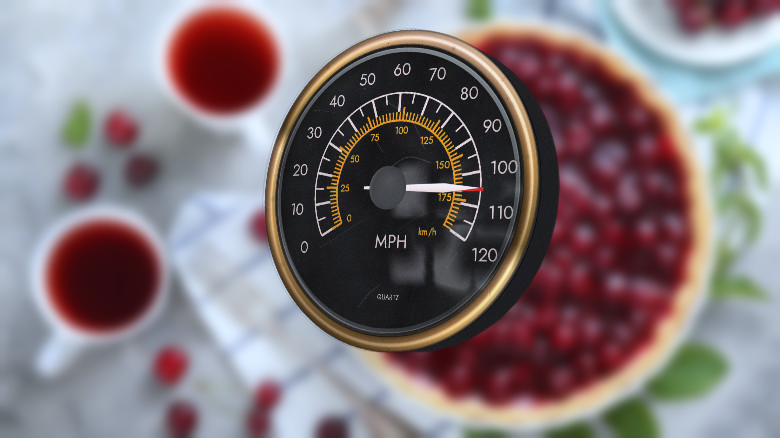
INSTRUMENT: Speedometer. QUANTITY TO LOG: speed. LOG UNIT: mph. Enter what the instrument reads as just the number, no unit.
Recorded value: 105
